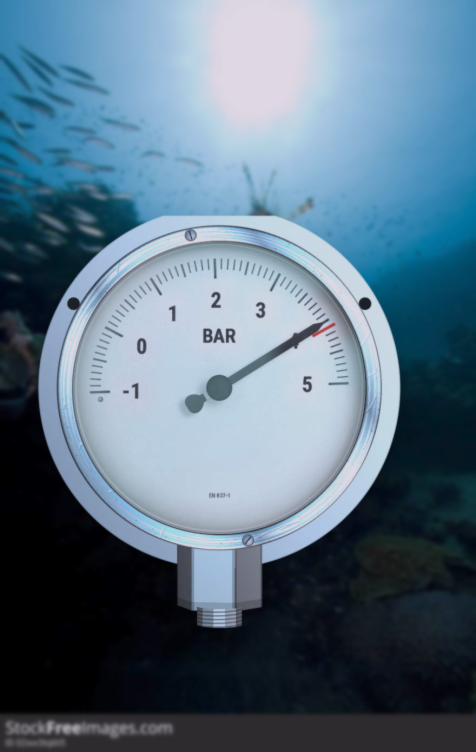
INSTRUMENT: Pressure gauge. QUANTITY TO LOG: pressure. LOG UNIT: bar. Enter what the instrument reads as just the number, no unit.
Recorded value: 4
